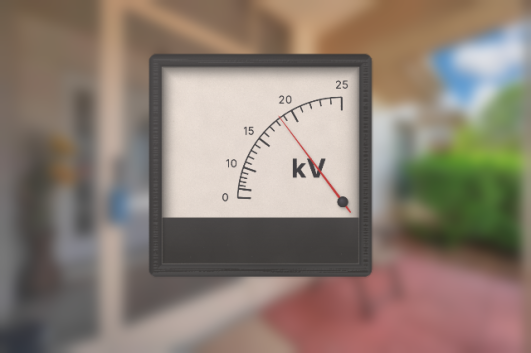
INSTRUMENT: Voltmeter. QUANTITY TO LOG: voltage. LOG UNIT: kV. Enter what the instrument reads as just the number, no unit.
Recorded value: 18.5
